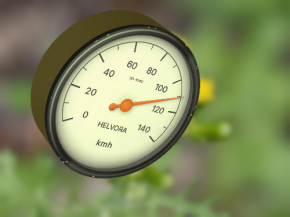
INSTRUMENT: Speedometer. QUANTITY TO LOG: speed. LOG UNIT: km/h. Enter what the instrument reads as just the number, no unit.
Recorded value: 110
